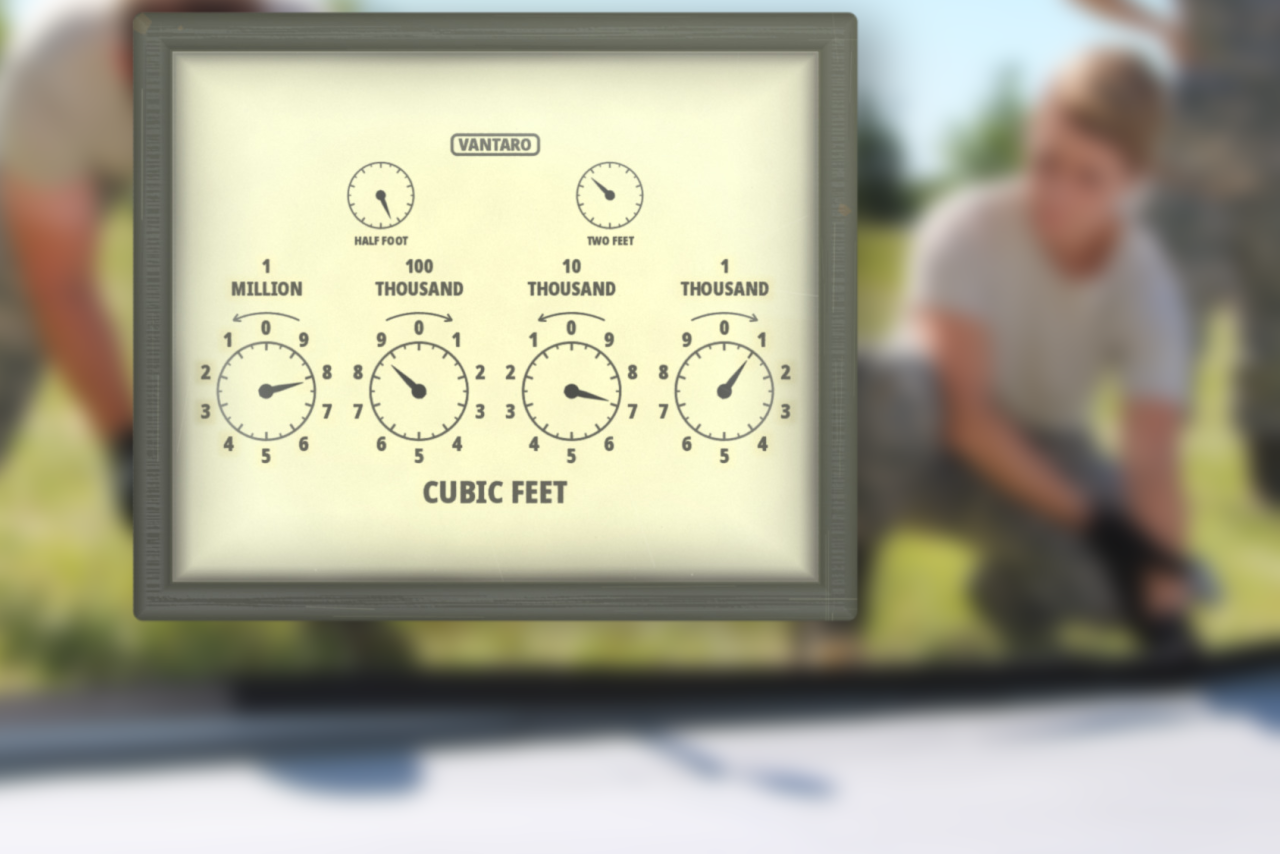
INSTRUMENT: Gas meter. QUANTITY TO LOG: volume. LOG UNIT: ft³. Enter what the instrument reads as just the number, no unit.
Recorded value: 787100
